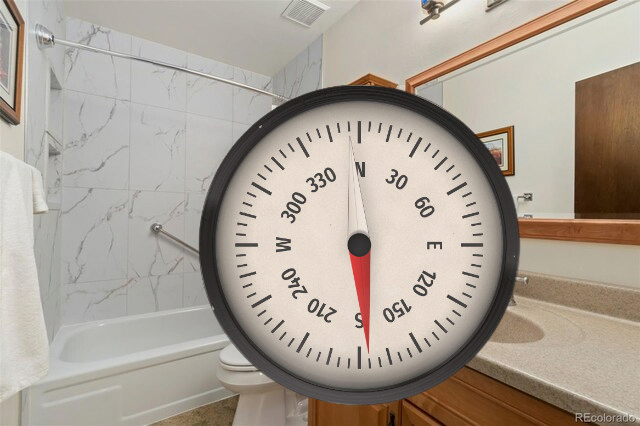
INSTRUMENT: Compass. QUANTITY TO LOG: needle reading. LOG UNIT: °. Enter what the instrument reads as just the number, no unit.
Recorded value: 175
